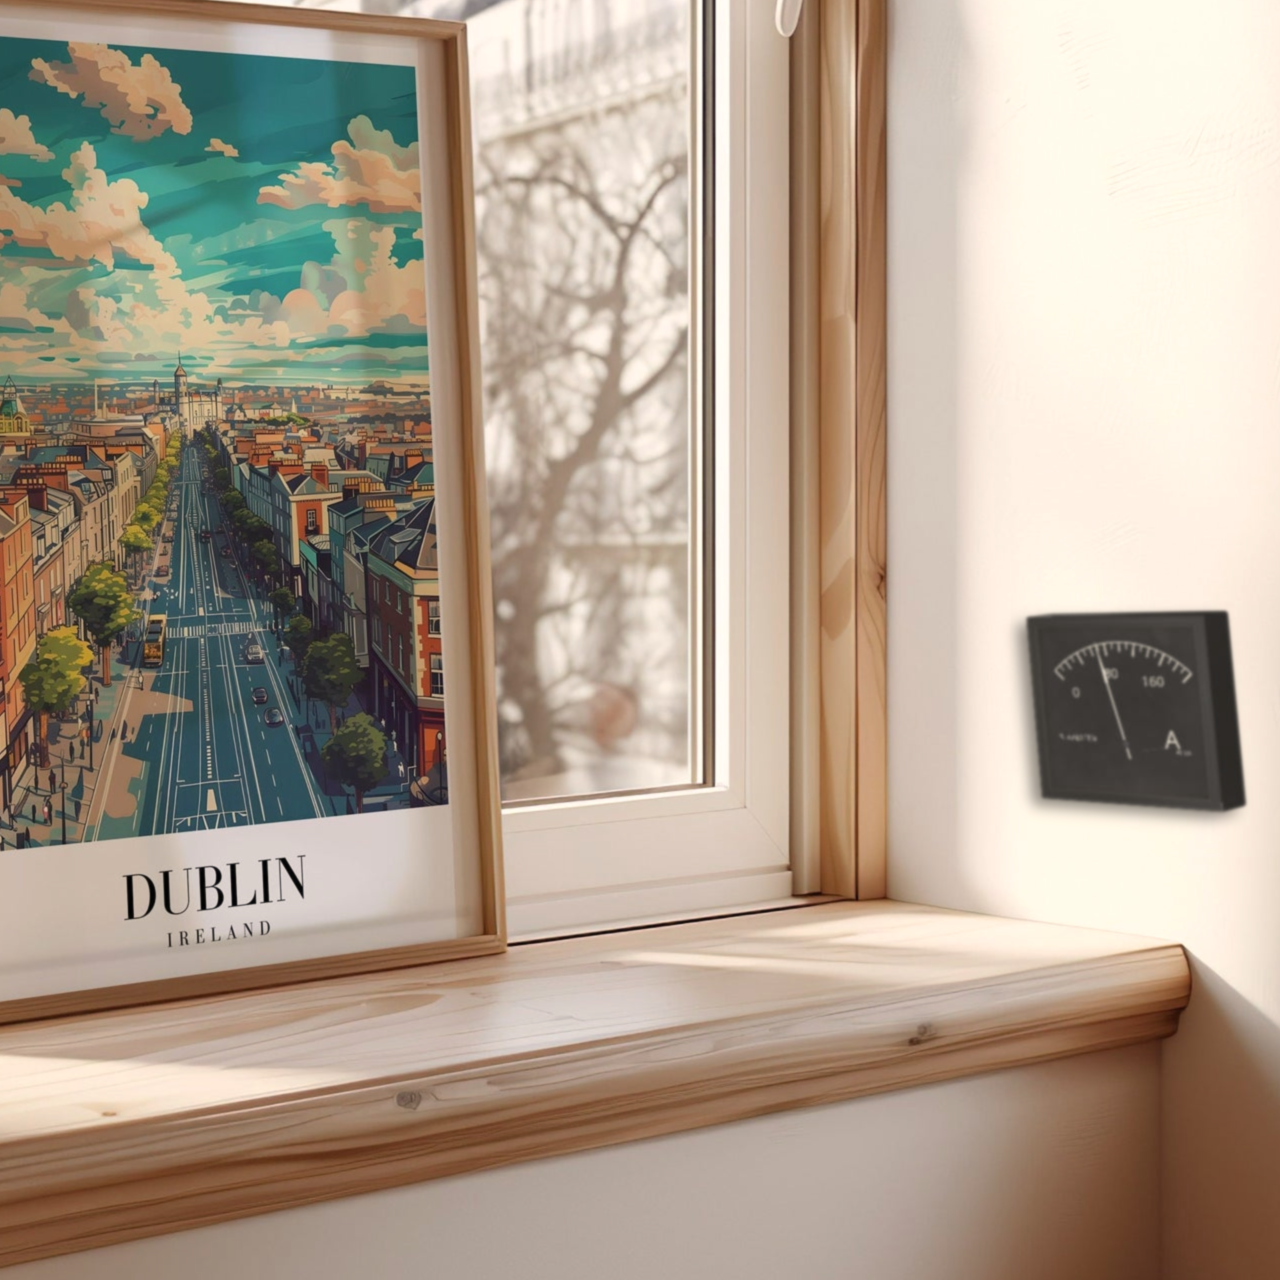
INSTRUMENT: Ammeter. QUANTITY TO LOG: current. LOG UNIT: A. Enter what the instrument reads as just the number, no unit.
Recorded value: 70
